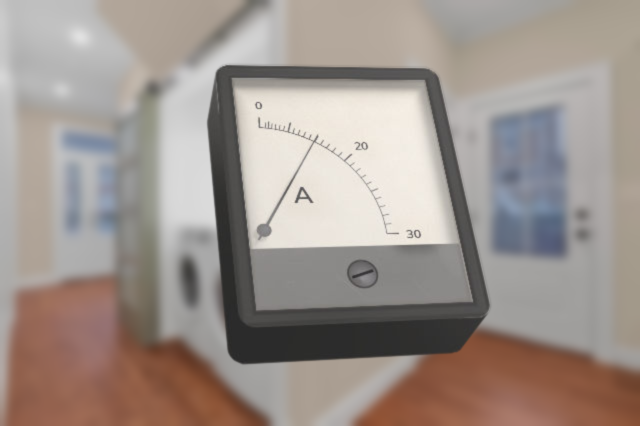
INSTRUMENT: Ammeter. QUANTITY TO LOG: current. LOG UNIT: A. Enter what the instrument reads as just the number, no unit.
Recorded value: 15
